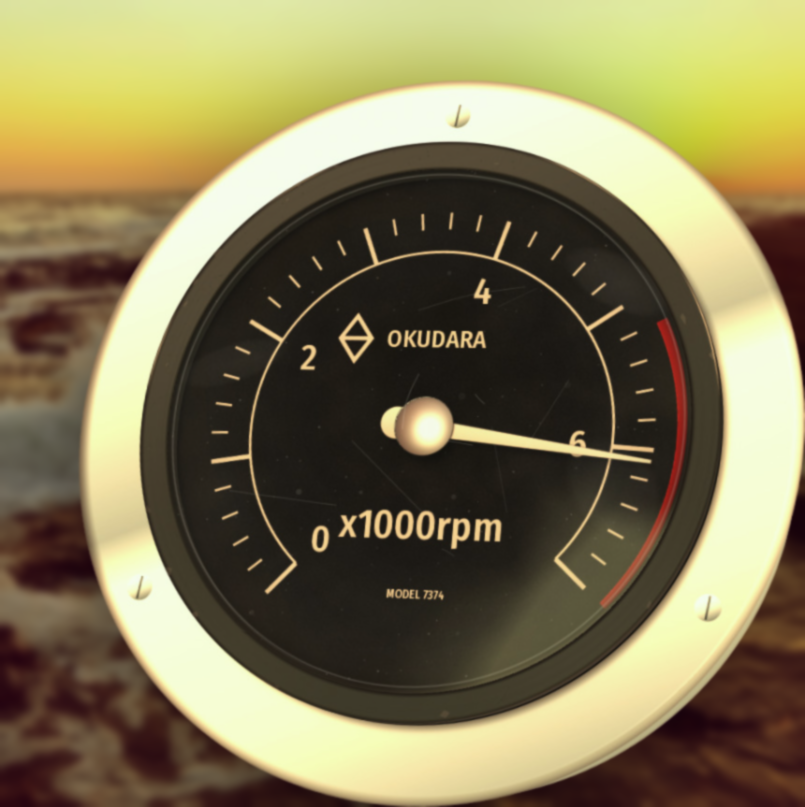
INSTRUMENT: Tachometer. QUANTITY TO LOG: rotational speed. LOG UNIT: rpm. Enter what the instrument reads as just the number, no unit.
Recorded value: 6100
